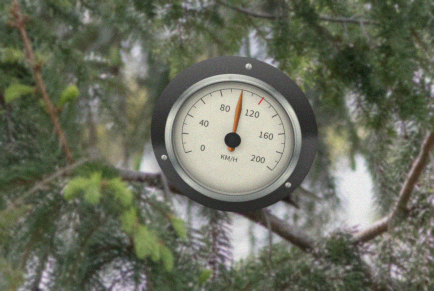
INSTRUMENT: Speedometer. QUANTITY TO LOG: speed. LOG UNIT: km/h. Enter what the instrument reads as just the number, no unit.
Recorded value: 100
